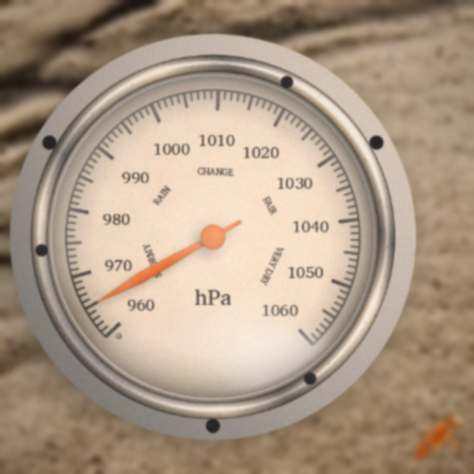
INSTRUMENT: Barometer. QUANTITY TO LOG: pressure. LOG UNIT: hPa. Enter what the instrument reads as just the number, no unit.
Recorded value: 965
